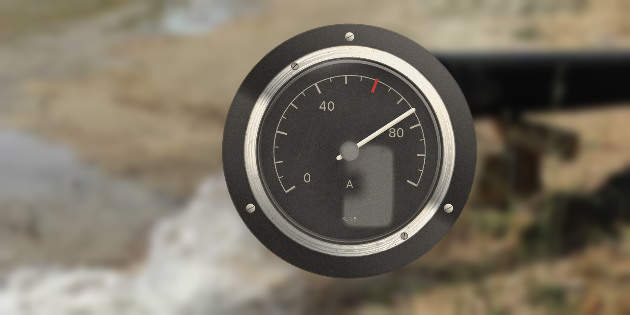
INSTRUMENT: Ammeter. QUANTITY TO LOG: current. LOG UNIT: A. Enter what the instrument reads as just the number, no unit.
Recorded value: 75
